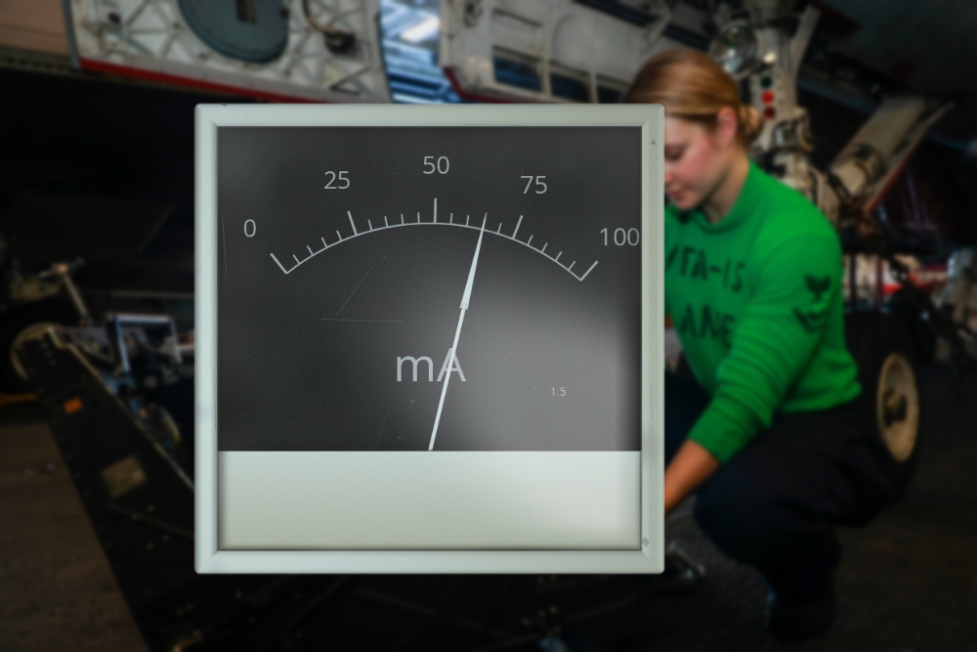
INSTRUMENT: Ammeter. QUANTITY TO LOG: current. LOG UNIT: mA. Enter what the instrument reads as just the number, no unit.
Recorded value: 65
